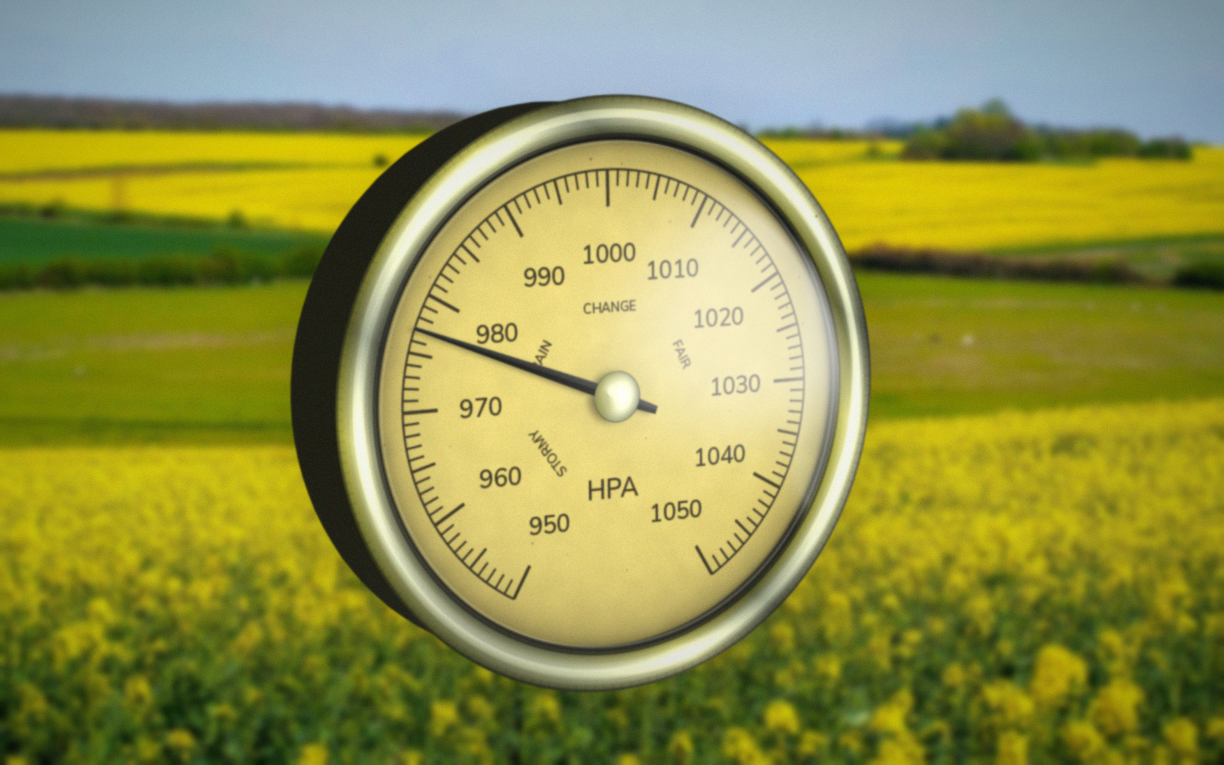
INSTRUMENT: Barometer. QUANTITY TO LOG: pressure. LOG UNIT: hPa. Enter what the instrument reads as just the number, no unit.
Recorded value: 977
